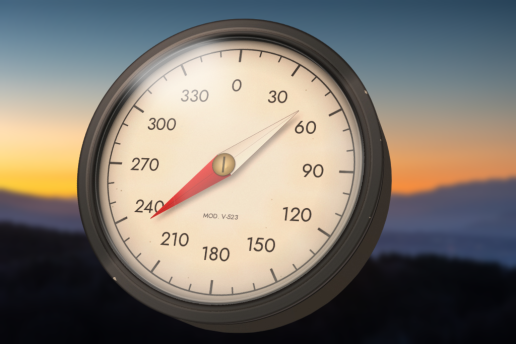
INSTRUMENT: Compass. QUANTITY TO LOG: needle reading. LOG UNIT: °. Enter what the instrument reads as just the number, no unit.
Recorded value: 230
